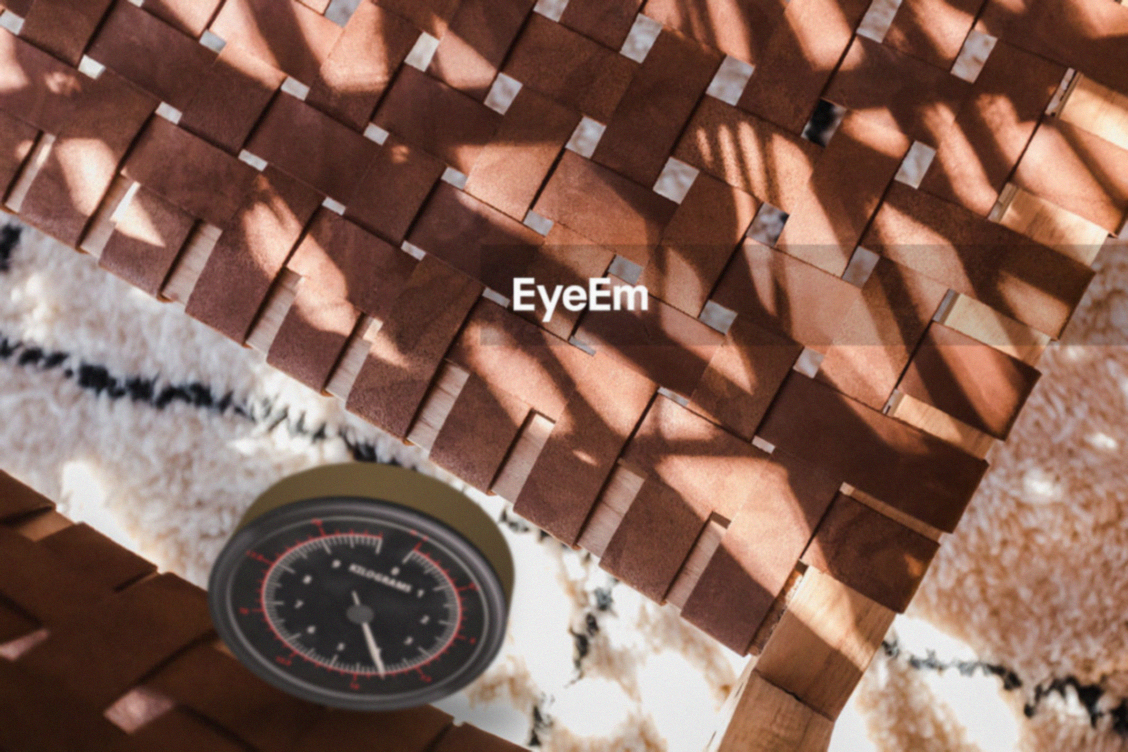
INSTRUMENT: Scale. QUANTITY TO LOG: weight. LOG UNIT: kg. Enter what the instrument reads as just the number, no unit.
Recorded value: 4
